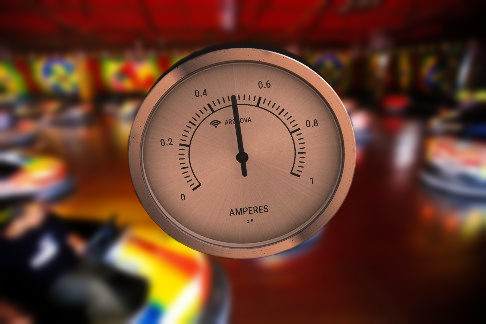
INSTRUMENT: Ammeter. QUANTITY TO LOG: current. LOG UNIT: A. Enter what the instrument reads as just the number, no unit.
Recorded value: 0.5
